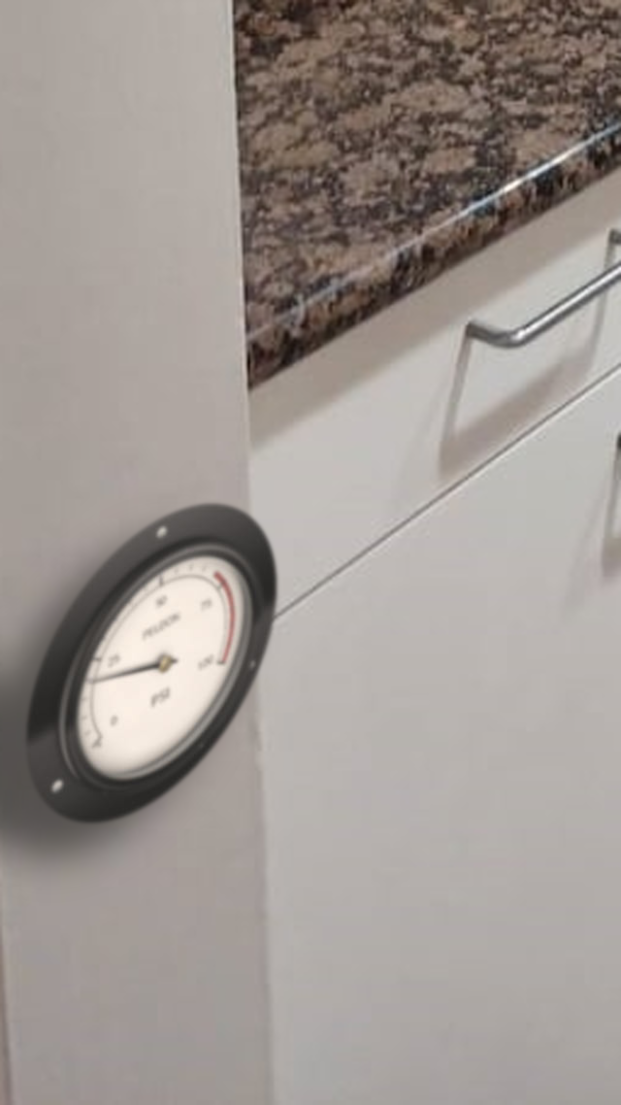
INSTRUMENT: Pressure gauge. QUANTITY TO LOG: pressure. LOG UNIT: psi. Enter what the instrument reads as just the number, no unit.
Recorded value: 20
